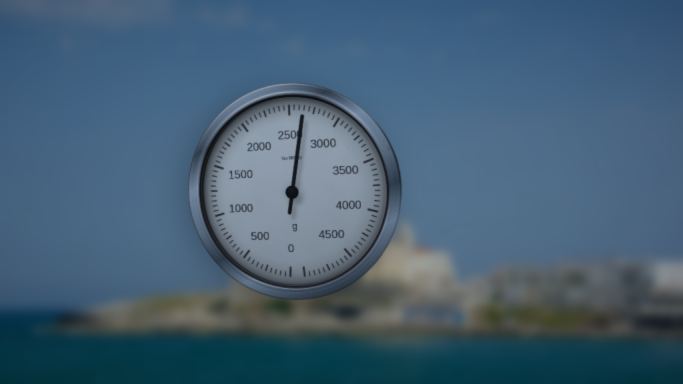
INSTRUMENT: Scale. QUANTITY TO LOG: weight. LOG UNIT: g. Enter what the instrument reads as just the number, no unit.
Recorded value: 2650
